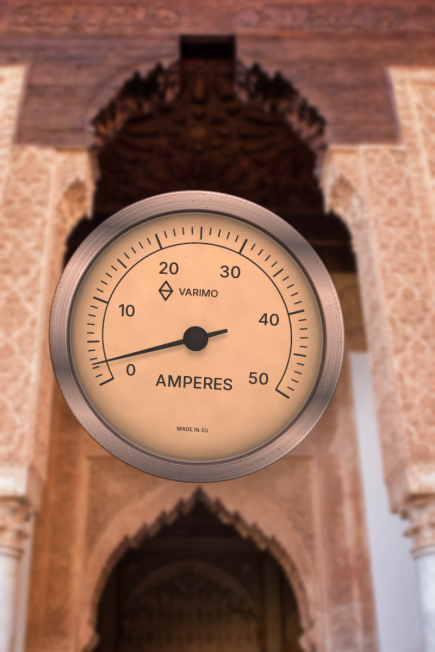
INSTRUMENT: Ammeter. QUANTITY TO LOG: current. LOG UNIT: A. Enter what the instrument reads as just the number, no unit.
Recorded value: 2.5
